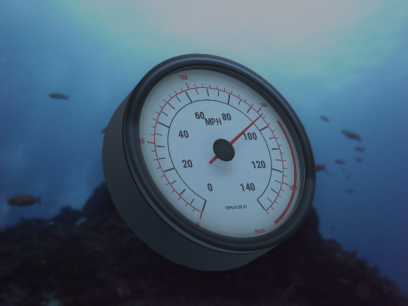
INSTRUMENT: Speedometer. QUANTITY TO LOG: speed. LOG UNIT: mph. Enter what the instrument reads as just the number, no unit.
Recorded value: 95
